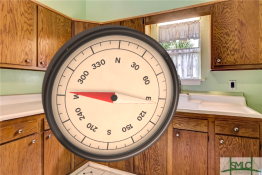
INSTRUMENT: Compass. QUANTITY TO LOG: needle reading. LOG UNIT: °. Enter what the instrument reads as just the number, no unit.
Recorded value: 275
